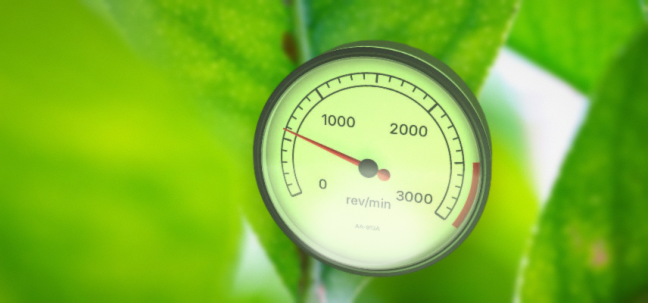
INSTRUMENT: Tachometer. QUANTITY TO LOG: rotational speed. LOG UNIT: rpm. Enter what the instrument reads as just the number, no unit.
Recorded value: 600
